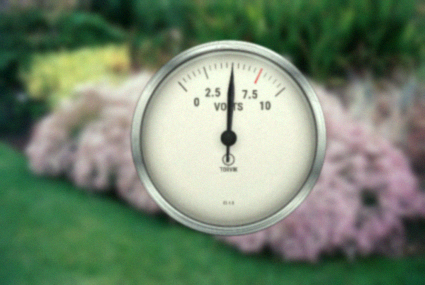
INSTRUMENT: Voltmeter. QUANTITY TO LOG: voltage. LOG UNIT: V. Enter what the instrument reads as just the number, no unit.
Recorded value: 5
